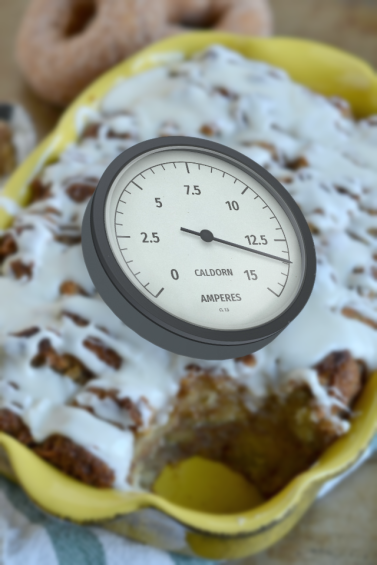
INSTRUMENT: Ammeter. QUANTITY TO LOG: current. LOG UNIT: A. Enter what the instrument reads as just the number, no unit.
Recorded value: 13.5
